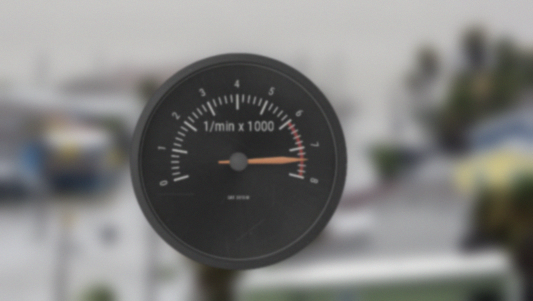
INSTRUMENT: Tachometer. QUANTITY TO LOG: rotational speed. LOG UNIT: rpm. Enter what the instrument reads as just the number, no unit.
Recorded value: 7400
